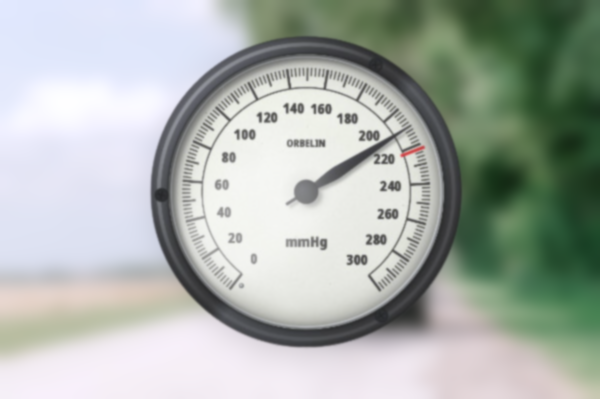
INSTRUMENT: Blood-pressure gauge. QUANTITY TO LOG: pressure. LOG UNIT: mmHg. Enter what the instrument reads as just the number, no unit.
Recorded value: 210
